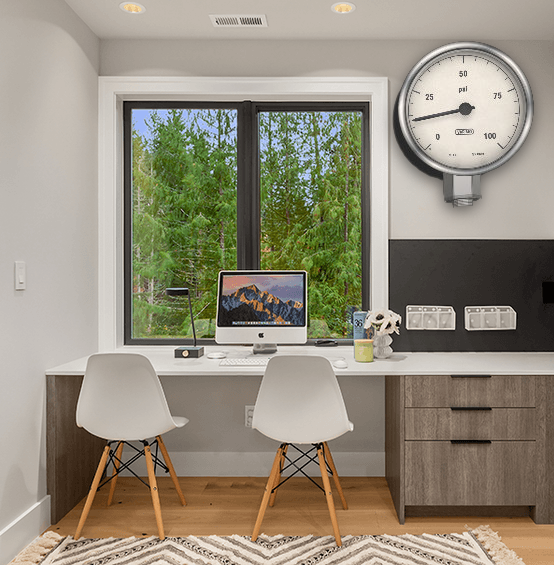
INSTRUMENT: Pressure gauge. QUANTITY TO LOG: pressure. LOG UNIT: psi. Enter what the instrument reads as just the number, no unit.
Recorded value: 12.5
